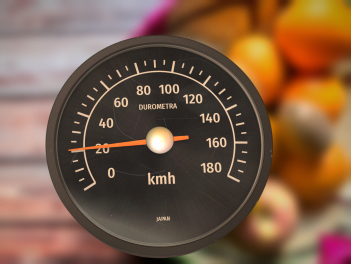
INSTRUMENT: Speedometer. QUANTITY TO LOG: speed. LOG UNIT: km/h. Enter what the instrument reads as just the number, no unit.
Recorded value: 20
